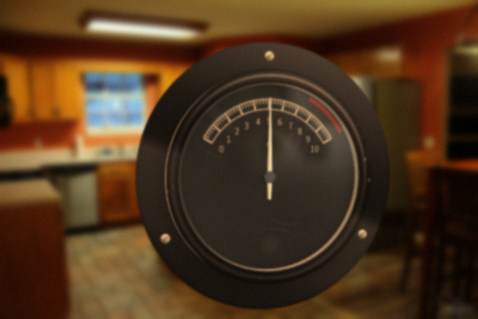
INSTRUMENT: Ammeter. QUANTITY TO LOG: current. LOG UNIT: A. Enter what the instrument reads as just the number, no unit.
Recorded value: 5
